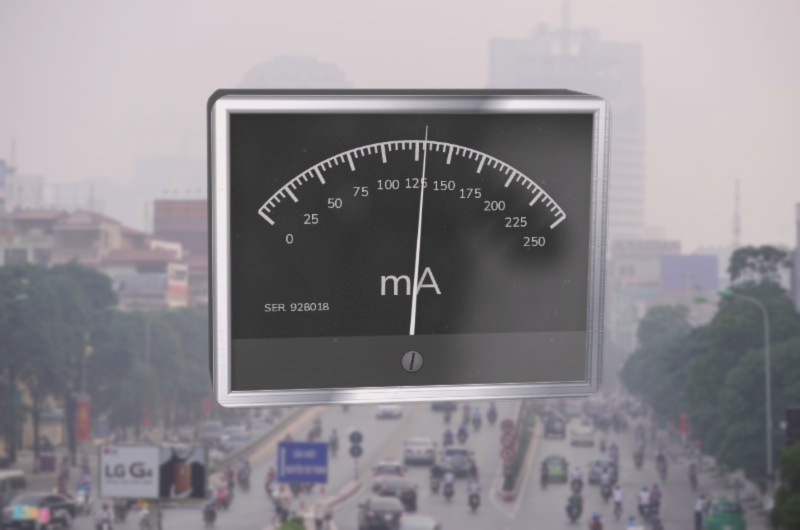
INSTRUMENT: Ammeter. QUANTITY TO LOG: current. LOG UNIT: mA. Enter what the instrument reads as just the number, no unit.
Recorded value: 130
